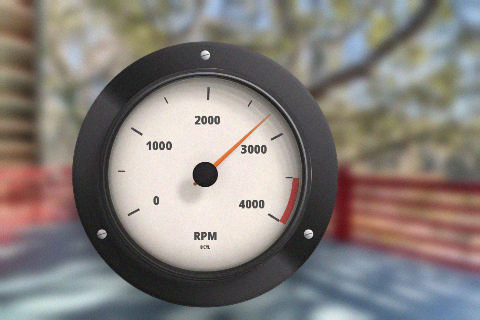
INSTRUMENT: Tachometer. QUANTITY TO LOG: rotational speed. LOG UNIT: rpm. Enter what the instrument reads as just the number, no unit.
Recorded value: 2750
